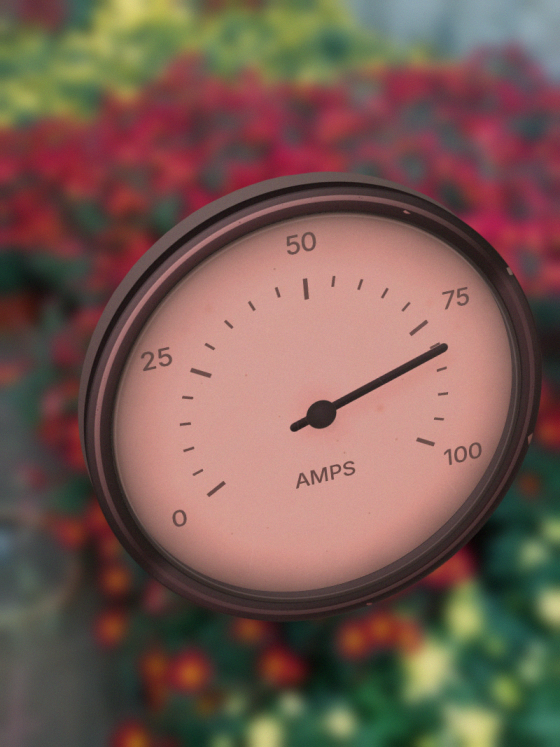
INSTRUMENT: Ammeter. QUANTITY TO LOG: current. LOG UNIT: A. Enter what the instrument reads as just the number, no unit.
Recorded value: 80
